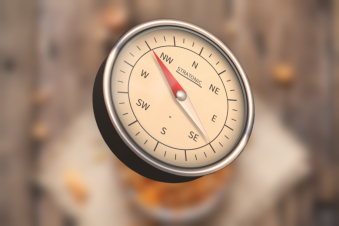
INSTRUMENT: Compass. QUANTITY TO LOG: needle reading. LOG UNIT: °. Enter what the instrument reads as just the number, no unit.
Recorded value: 300
